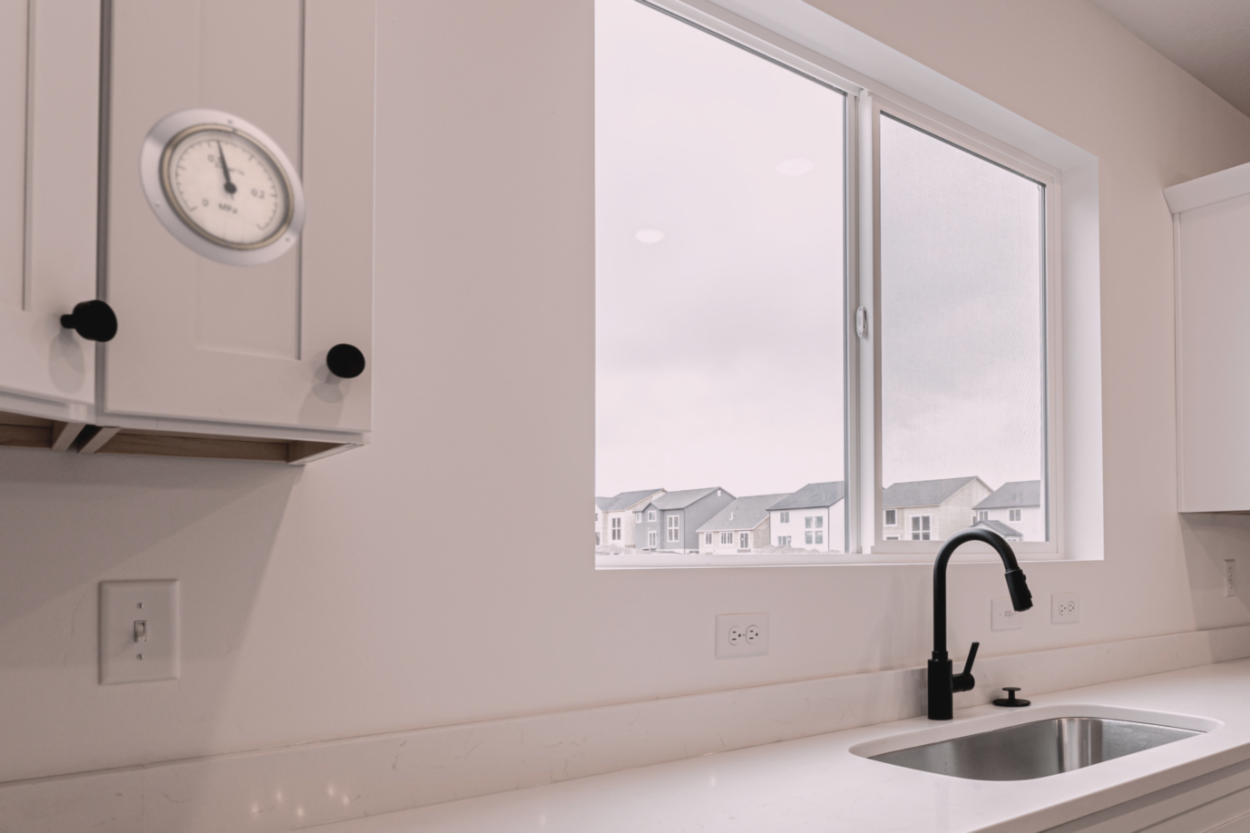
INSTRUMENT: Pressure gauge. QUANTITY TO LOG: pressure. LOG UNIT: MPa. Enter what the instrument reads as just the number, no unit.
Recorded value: 0.11
